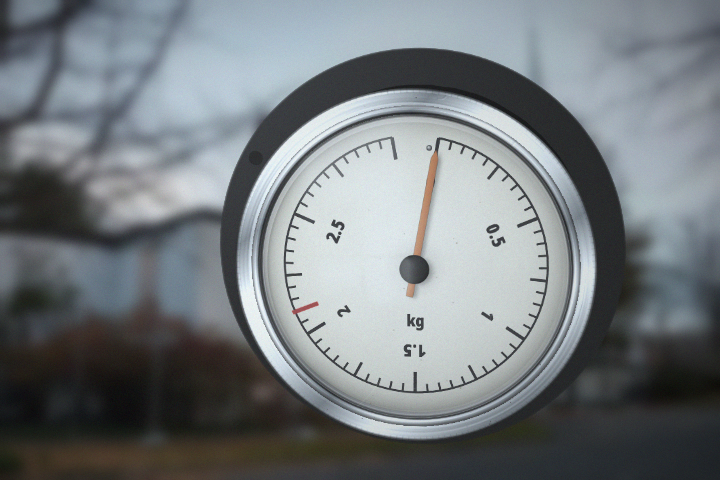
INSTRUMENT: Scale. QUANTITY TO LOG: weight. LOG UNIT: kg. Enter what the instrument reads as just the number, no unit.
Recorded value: 0
